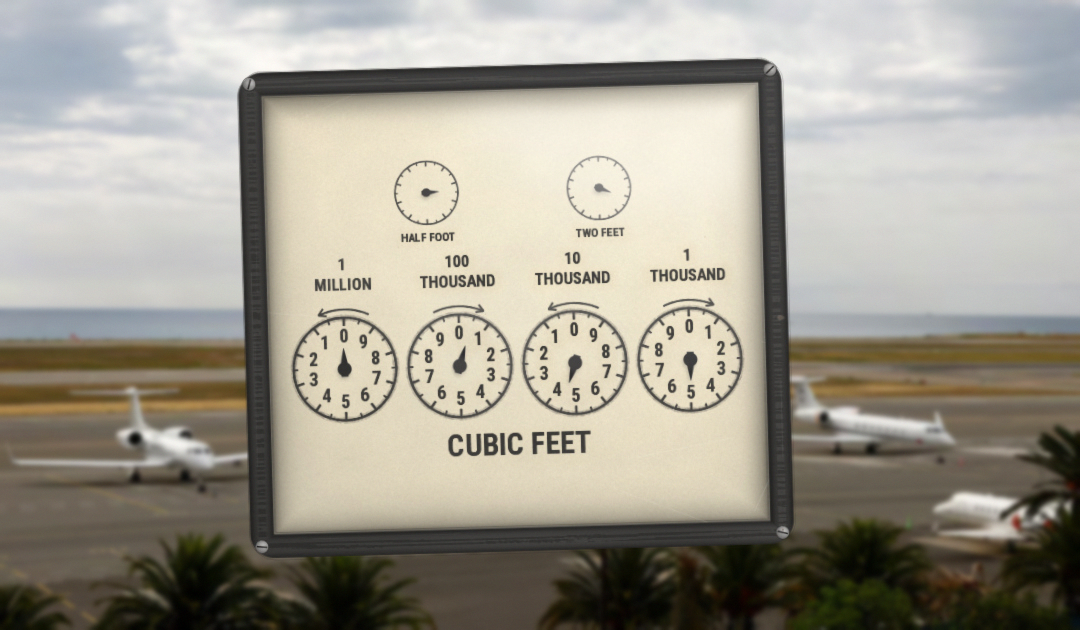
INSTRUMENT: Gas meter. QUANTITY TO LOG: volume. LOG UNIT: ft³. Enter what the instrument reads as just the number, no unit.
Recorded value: 4500
